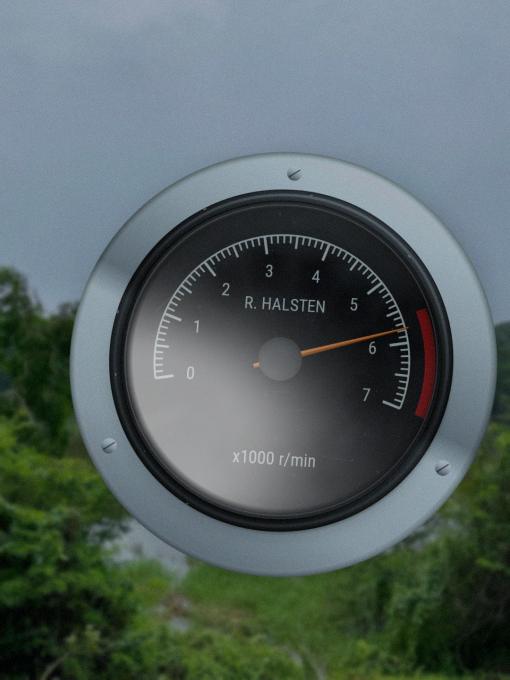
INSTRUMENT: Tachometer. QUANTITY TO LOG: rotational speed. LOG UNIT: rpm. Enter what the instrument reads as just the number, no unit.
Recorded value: 5800
